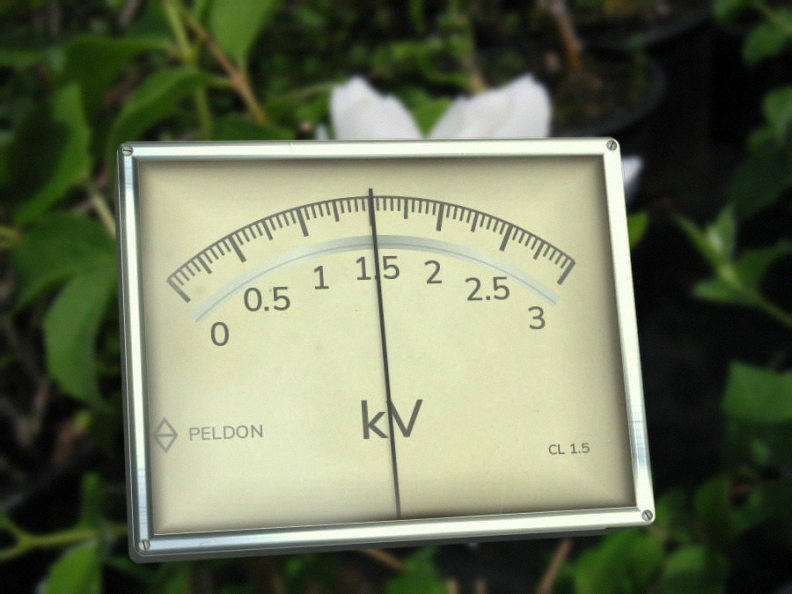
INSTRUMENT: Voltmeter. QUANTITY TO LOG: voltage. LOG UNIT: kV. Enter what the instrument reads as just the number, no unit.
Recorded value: 1.5
